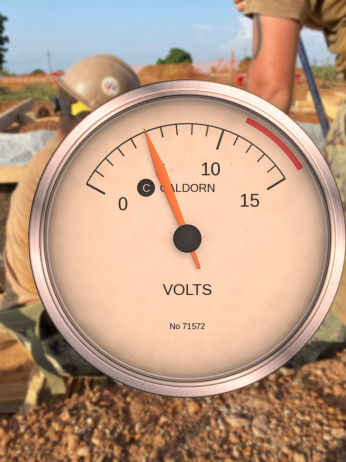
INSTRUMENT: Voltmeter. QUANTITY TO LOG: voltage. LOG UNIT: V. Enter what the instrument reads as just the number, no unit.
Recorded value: 5
